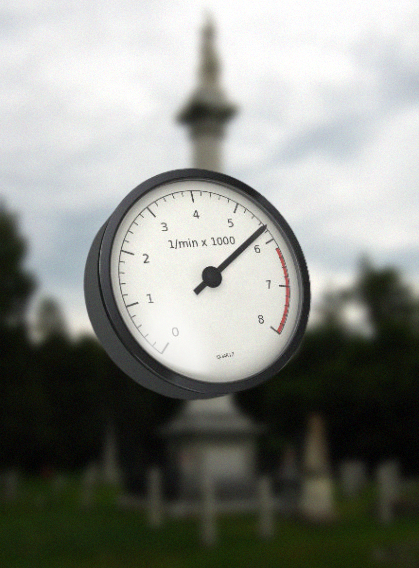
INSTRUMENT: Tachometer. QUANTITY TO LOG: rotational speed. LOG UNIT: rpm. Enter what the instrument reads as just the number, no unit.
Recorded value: 5700
